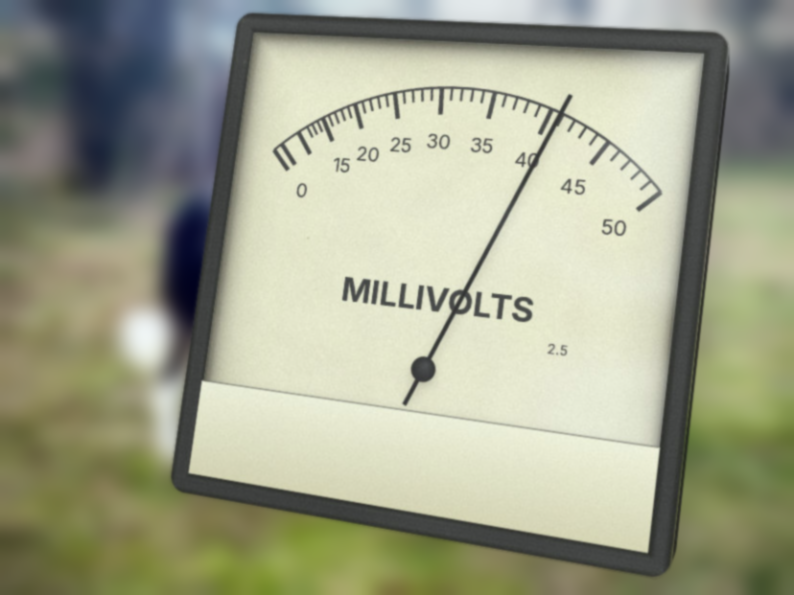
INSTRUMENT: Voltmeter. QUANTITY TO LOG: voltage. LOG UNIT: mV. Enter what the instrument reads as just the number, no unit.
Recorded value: 41
